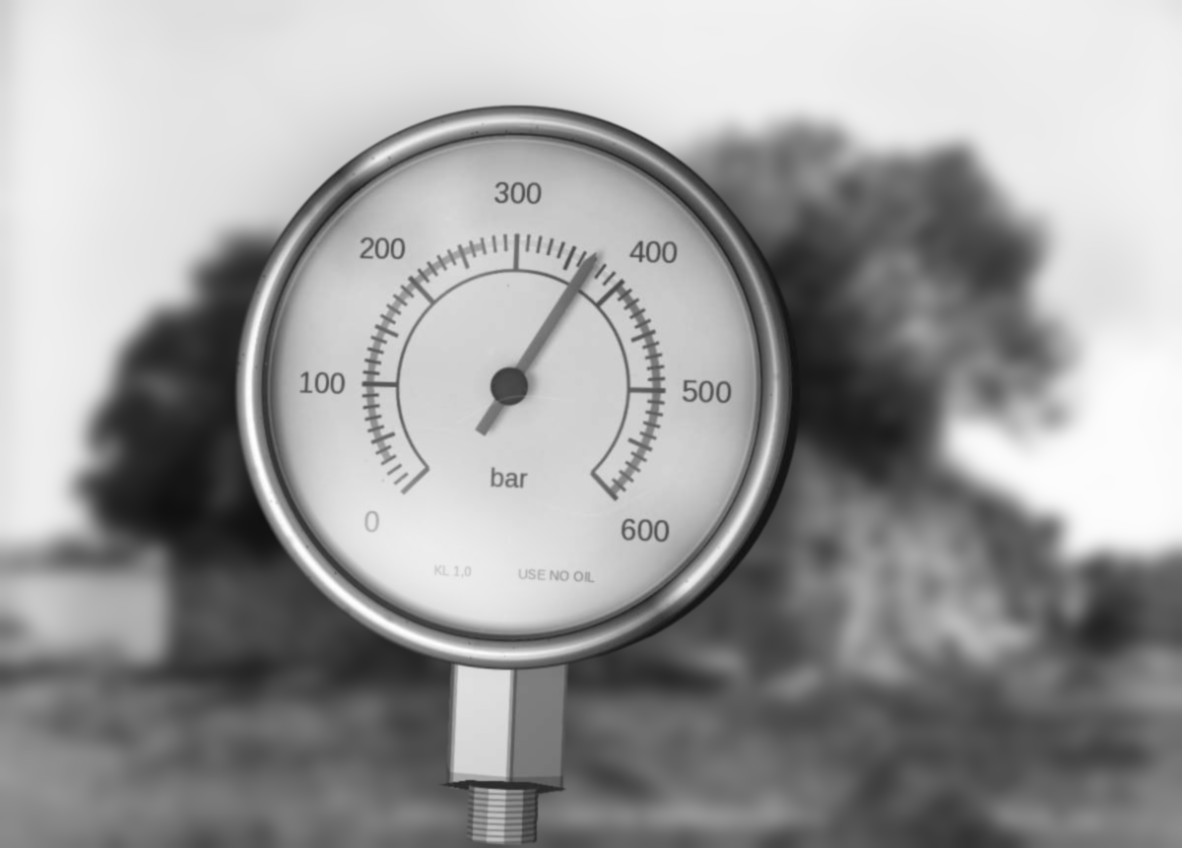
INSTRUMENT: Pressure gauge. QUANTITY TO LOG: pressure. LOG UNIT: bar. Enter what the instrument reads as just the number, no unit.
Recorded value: 370
